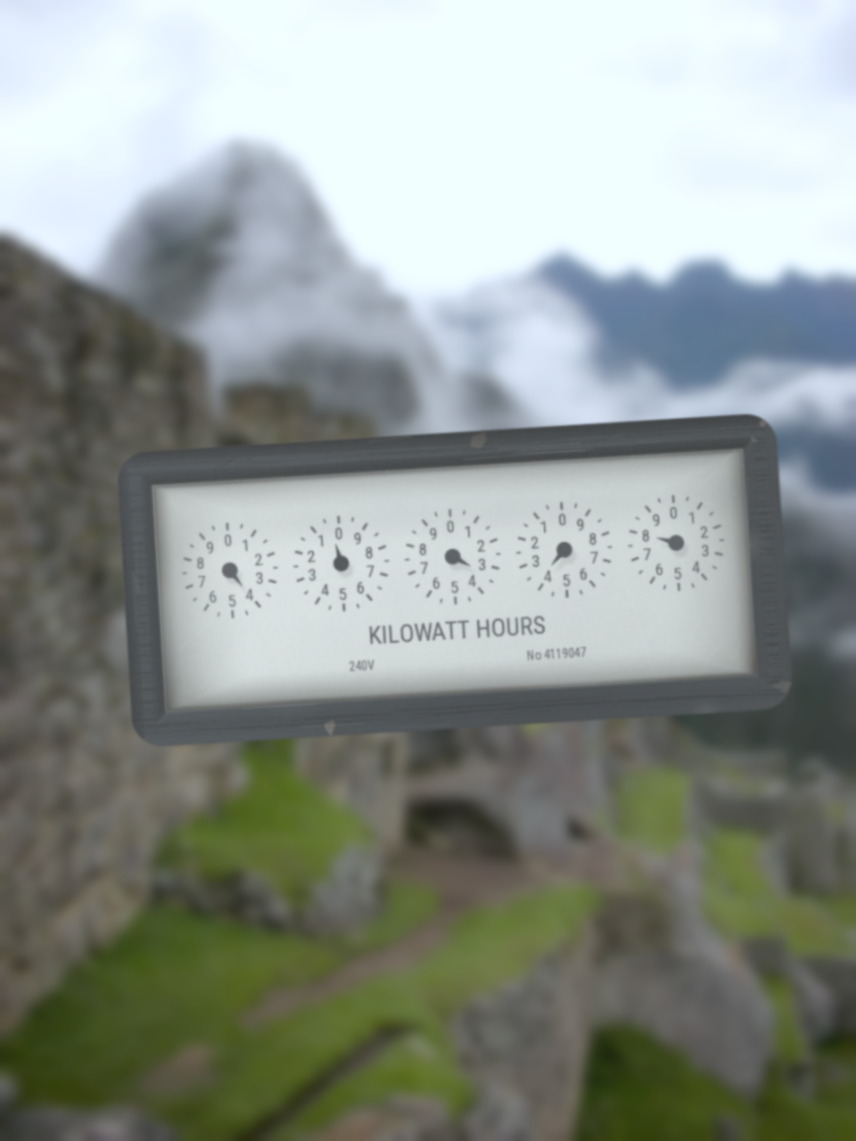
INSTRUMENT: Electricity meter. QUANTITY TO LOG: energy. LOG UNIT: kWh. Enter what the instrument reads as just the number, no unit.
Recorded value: 40338
